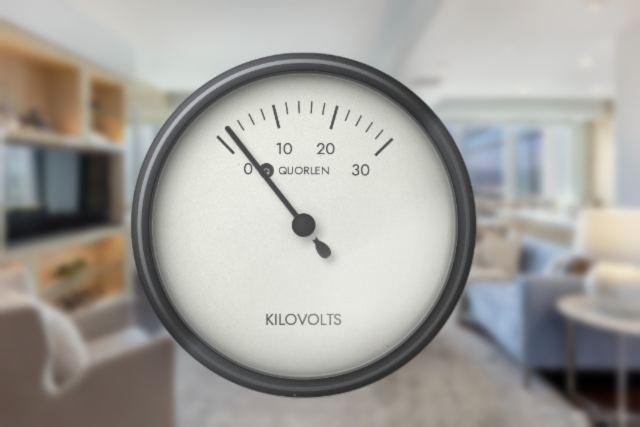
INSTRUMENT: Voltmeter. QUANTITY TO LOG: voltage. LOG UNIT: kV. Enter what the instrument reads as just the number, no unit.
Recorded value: 2
